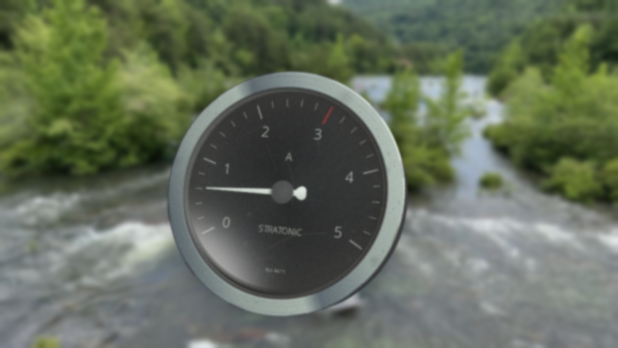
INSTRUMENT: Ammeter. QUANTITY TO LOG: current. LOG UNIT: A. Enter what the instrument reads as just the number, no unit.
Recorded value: 0.6
